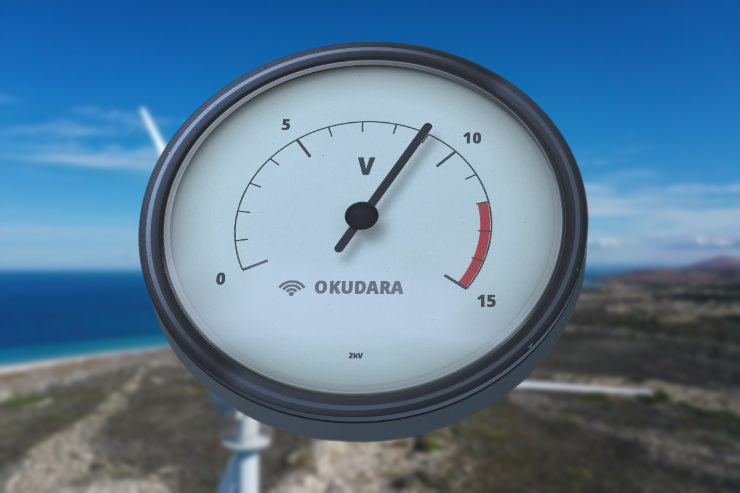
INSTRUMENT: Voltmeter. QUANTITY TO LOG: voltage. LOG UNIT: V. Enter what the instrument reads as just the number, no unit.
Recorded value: 9
